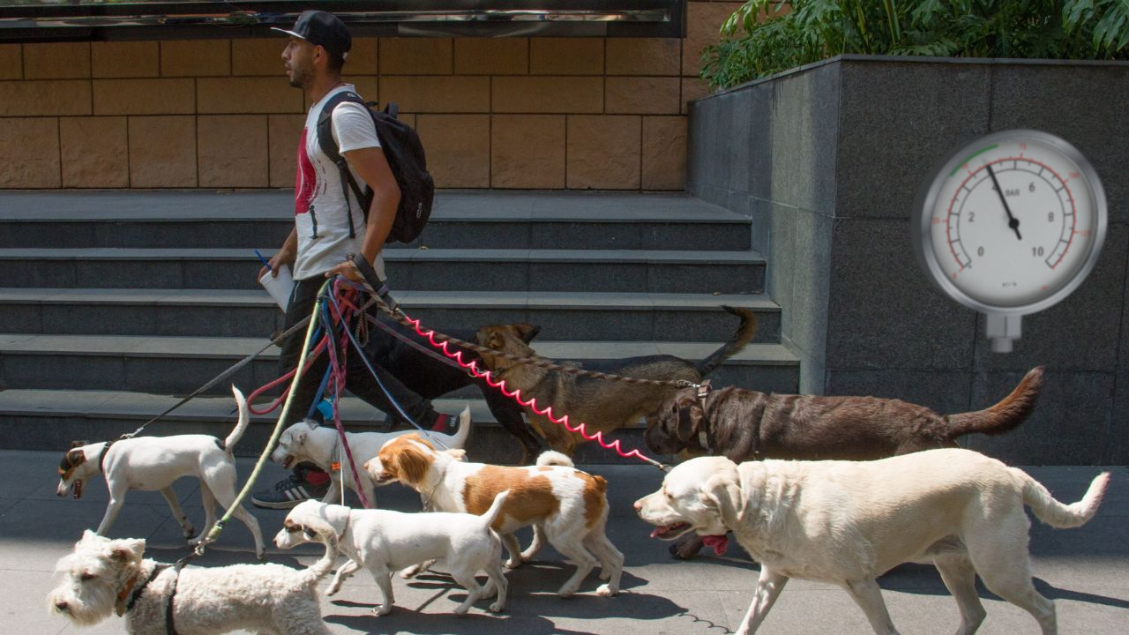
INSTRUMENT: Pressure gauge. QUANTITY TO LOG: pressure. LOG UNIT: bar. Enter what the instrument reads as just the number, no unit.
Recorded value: 4
